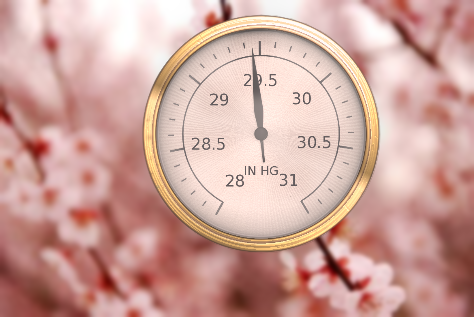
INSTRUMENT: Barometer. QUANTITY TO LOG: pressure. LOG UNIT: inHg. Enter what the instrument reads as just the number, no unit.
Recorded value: 29.45
